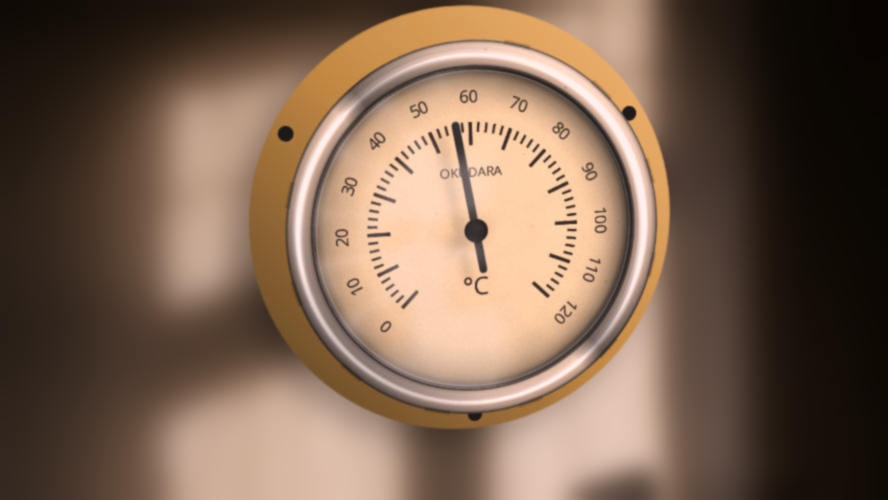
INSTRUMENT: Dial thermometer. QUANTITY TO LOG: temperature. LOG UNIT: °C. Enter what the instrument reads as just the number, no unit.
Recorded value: 56
